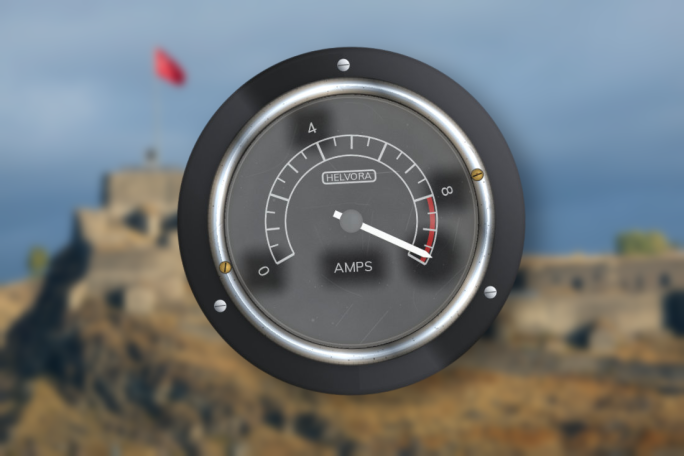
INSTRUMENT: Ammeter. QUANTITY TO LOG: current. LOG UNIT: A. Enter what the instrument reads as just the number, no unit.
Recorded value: 9.75
